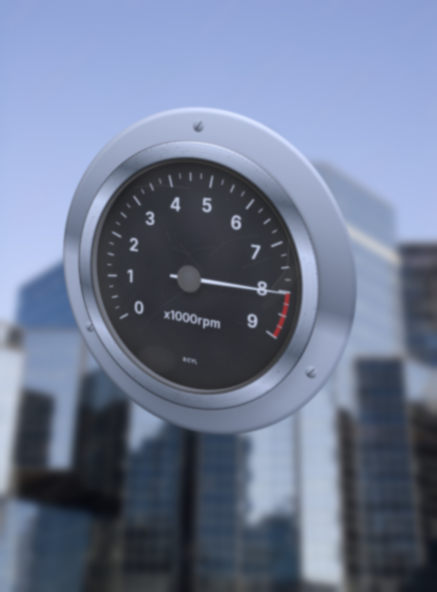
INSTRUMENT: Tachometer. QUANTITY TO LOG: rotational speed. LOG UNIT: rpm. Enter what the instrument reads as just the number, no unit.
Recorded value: 8000
